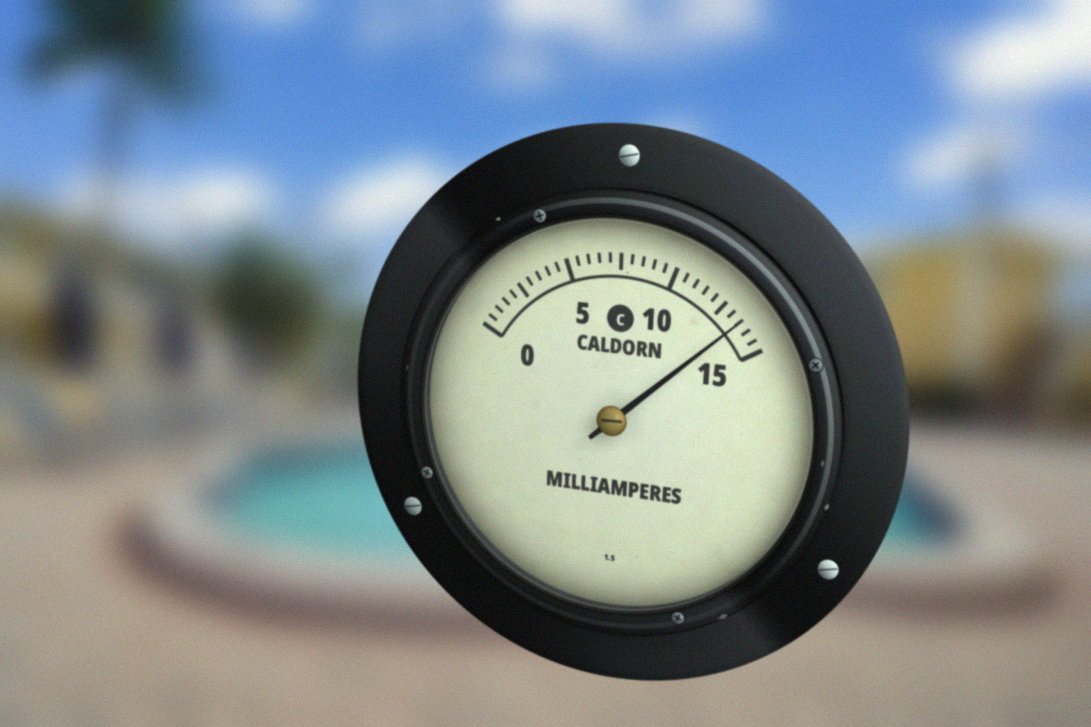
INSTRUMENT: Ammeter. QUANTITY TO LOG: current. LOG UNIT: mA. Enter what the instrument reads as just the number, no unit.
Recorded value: 13.5
